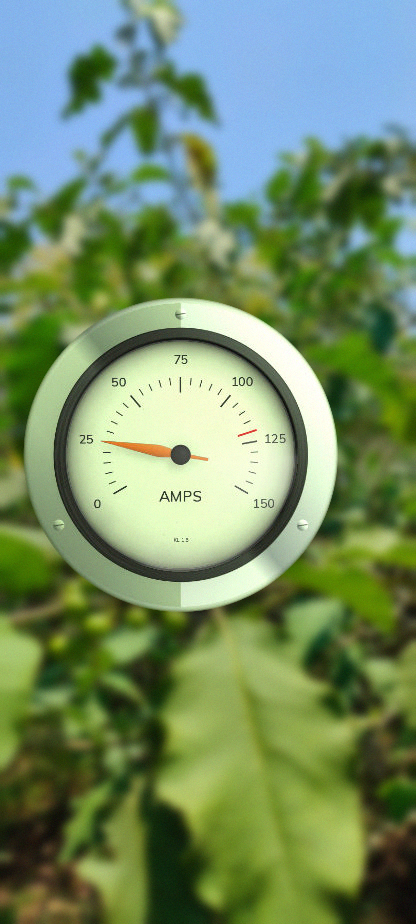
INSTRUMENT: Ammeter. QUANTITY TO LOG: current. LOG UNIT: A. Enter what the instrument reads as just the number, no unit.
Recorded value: 25
